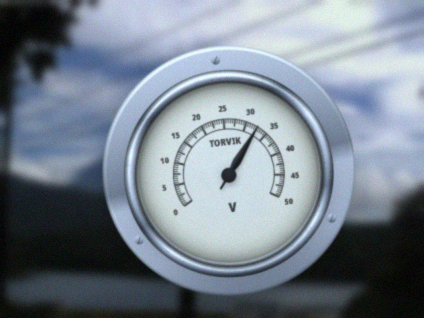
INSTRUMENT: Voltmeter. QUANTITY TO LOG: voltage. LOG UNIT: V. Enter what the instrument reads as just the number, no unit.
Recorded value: 32.5
